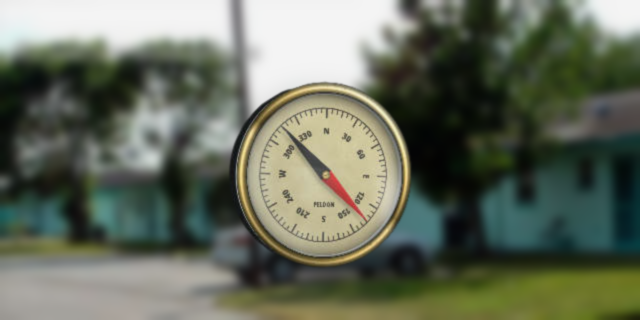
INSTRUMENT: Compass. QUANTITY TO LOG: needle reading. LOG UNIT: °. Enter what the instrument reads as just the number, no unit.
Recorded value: 135
